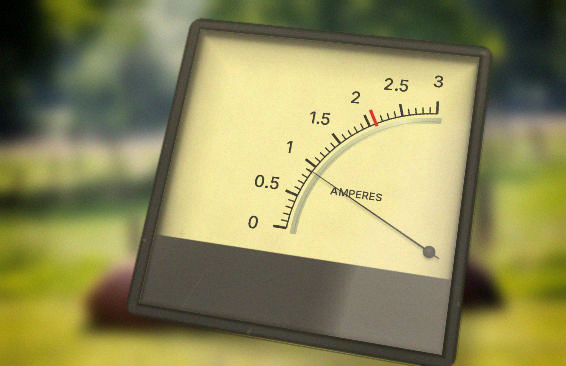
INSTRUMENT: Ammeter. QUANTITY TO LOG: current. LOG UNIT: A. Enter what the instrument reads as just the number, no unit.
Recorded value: 0.9
